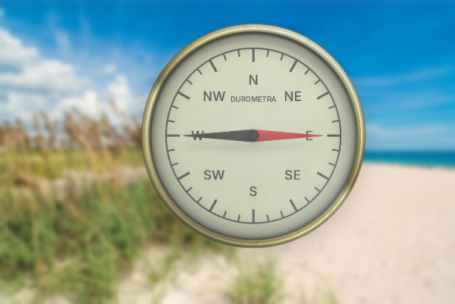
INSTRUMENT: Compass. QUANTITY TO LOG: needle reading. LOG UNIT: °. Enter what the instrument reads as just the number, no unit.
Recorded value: 90
